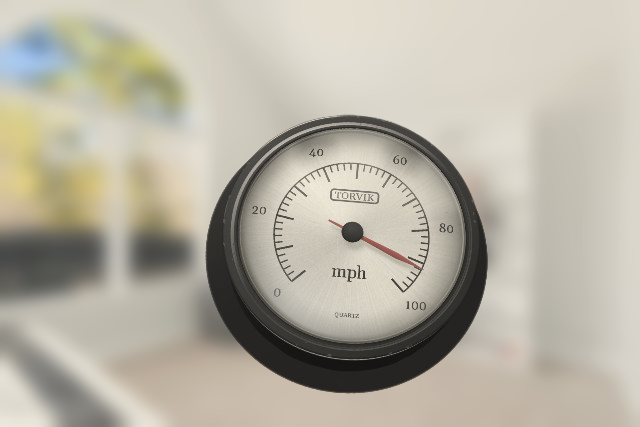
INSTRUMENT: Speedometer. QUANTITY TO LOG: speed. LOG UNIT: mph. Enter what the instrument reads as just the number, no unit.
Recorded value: 92
